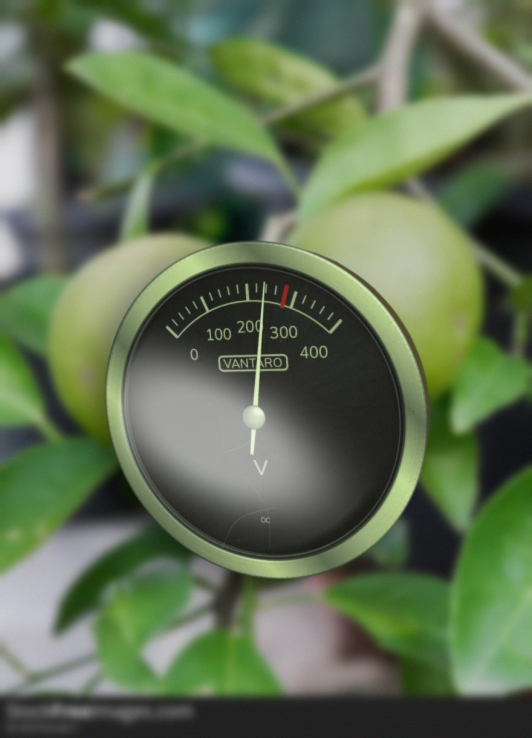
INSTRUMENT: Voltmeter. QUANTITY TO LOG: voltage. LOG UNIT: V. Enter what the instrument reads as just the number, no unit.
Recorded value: 240
